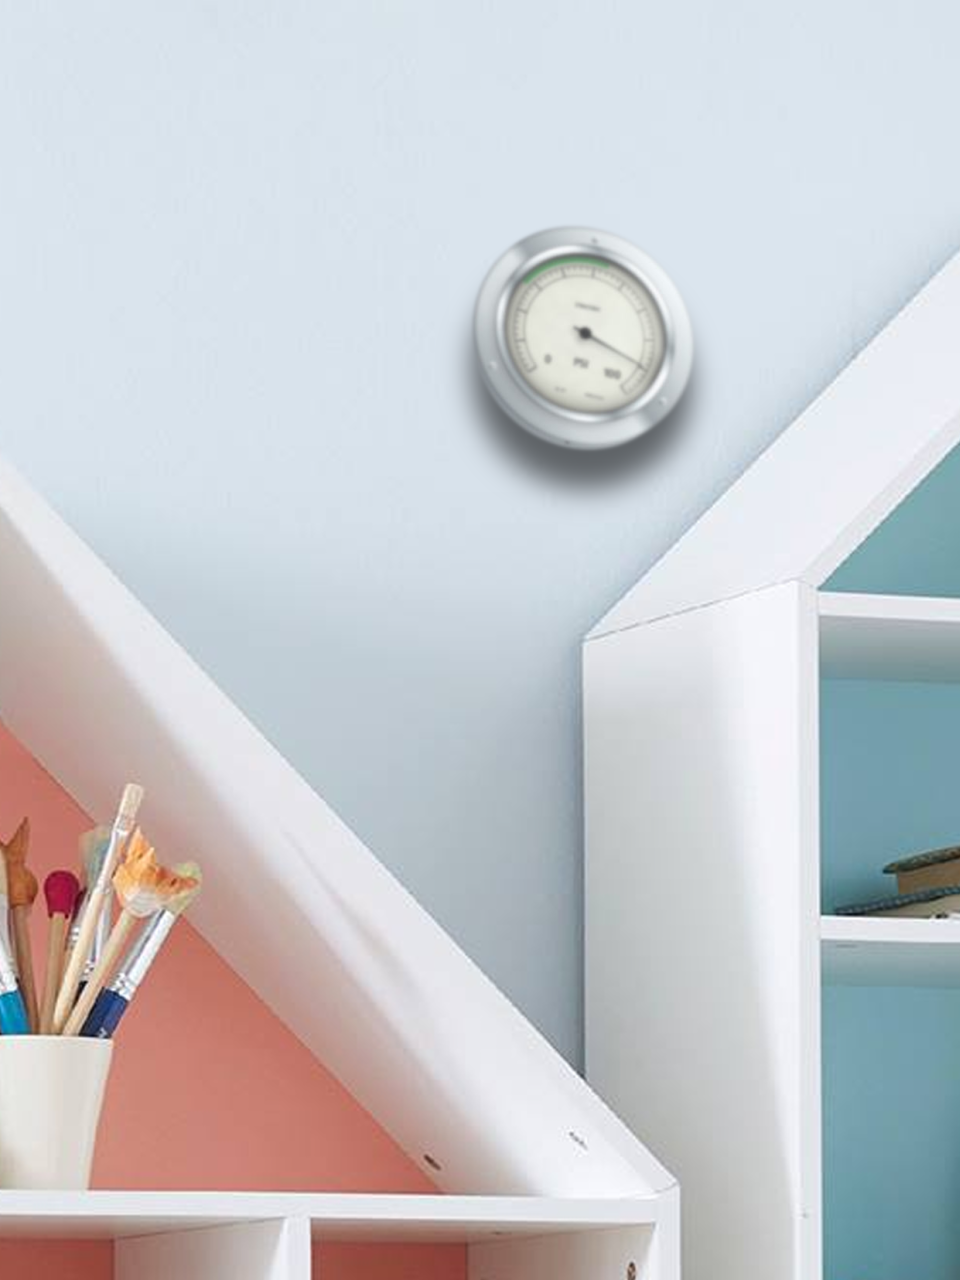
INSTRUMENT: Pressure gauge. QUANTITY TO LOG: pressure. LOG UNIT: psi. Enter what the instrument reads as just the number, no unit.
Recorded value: 90
